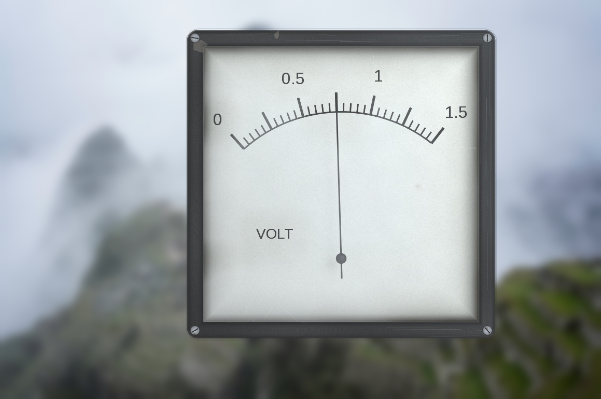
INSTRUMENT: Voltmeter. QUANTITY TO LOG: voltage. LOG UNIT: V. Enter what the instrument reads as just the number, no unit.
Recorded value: 0.75
